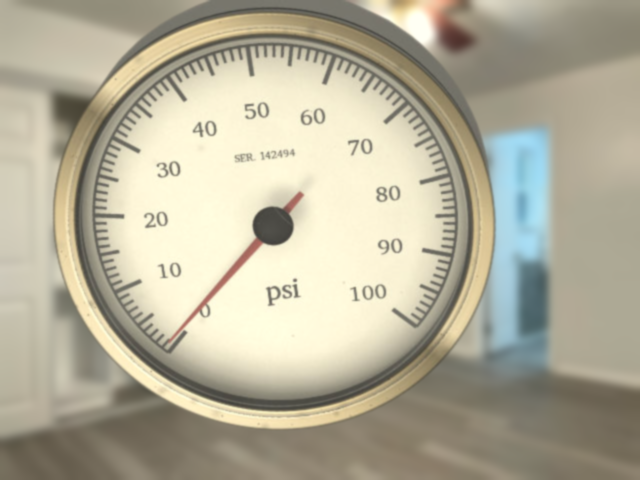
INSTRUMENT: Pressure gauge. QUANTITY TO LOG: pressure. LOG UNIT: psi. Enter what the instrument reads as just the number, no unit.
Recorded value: 1
